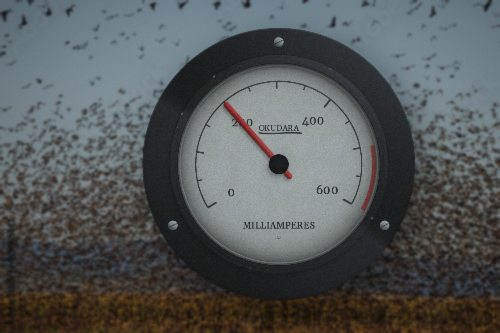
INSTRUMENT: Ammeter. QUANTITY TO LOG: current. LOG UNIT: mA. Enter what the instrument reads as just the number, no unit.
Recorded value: 200
